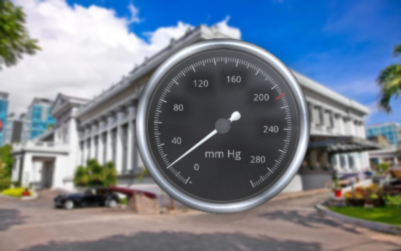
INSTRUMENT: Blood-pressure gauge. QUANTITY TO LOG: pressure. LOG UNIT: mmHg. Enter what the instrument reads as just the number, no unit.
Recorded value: 20
